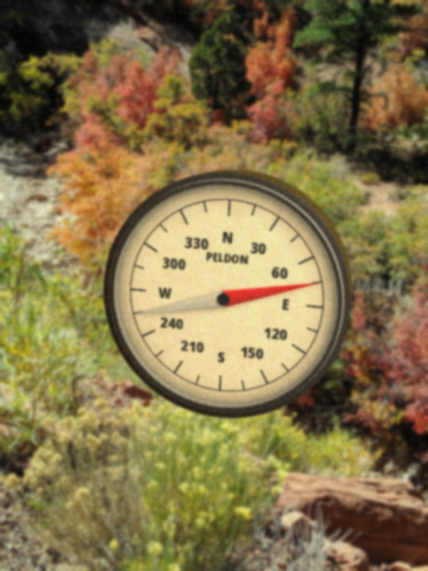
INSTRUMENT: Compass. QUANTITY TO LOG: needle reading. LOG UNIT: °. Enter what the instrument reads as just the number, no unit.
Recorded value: 75
